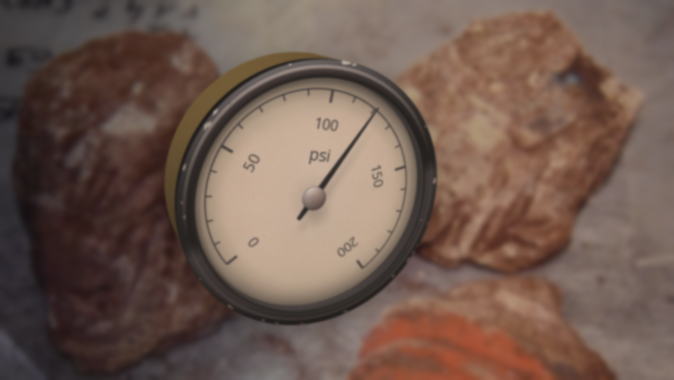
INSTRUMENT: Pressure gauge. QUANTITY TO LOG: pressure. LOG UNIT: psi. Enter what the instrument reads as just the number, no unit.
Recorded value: 120
